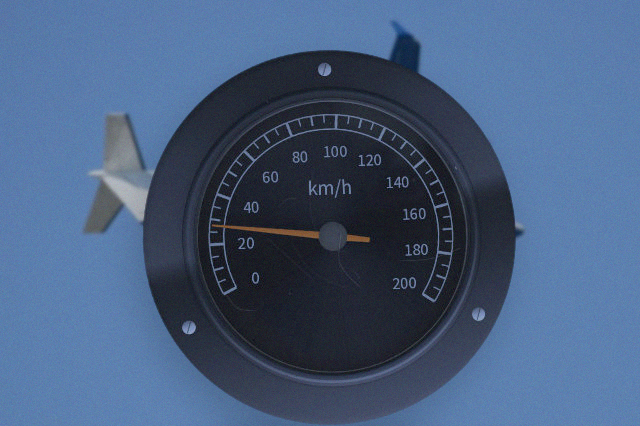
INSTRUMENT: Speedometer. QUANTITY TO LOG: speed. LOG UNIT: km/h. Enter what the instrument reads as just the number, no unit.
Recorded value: 27.5
